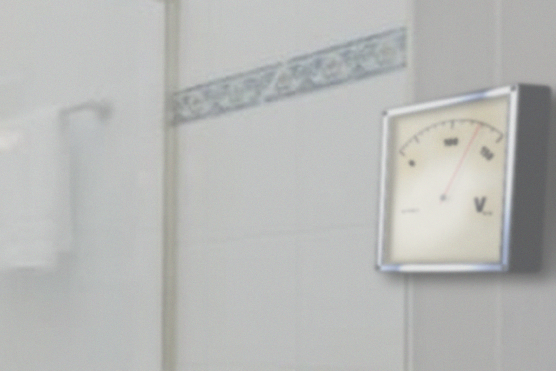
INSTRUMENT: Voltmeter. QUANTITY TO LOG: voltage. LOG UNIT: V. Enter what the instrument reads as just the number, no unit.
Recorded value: 130
